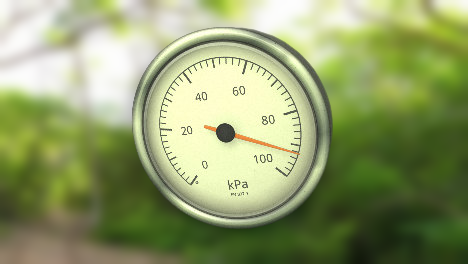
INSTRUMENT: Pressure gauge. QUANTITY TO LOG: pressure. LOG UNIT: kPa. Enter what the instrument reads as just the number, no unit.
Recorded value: 92
